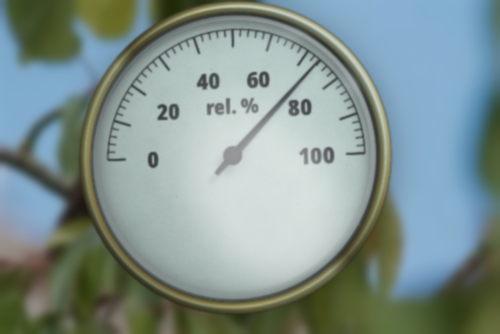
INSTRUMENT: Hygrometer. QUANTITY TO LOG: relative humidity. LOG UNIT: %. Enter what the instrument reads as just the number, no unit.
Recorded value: 74
